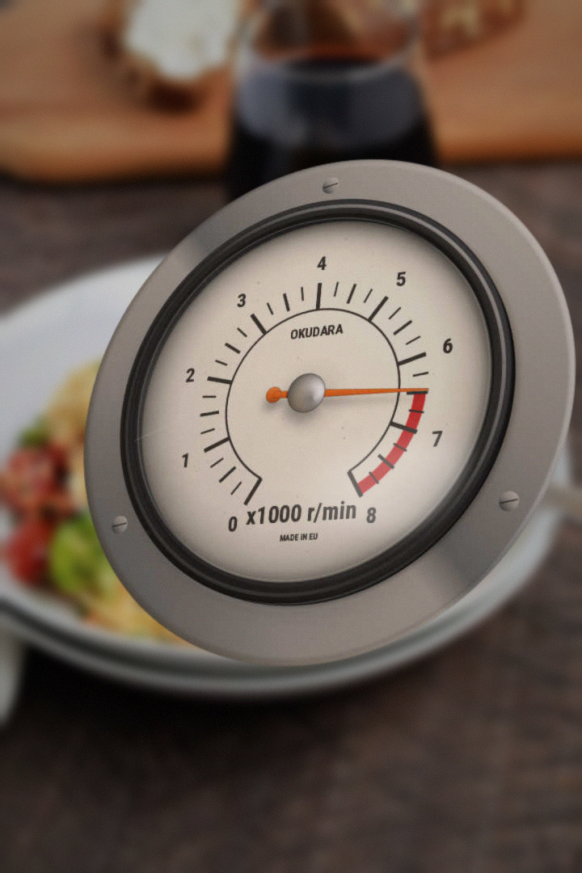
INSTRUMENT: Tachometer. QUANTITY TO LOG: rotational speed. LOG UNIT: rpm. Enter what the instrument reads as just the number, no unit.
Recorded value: 6500
